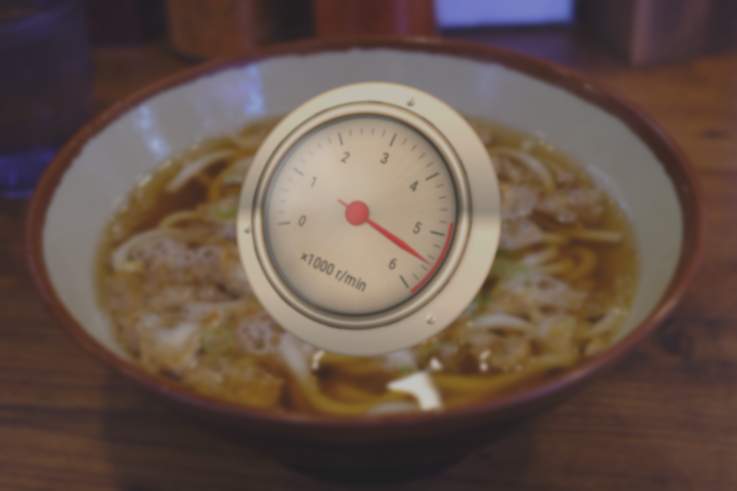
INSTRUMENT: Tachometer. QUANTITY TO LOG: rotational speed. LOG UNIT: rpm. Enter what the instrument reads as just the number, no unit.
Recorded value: 5500
